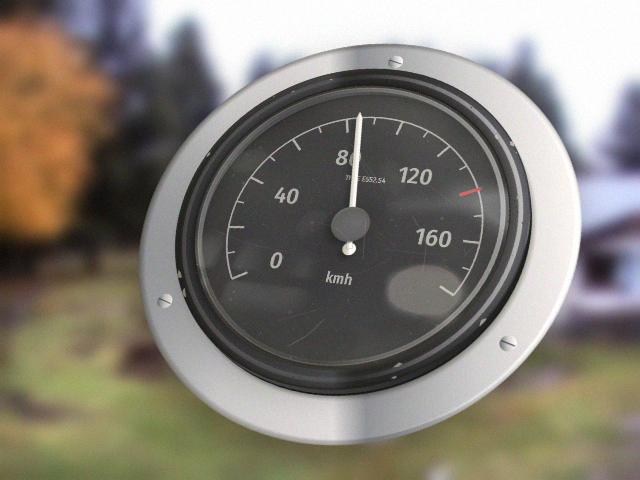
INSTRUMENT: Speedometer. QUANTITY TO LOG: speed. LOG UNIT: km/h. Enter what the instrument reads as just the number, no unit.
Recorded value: 85
